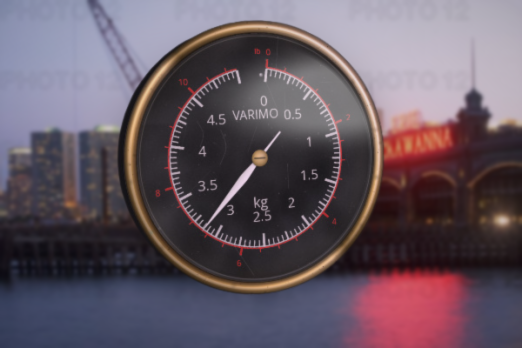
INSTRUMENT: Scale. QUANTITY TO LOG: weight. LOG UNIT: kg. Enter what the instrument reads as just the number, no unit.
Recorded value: 3.15
